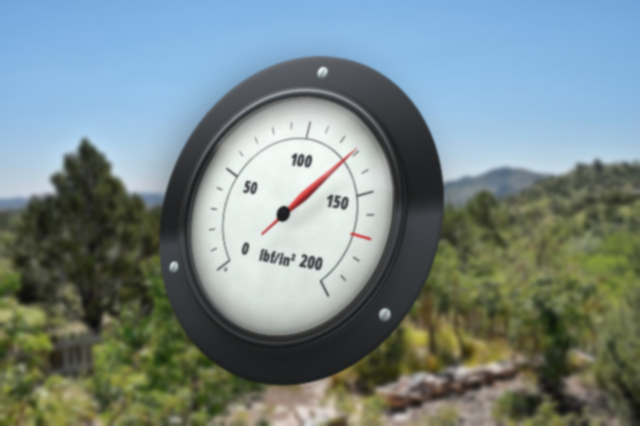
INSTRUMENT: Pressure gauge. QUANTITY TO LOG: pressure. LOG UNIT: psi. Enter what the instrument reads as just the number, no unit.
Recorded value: 130
